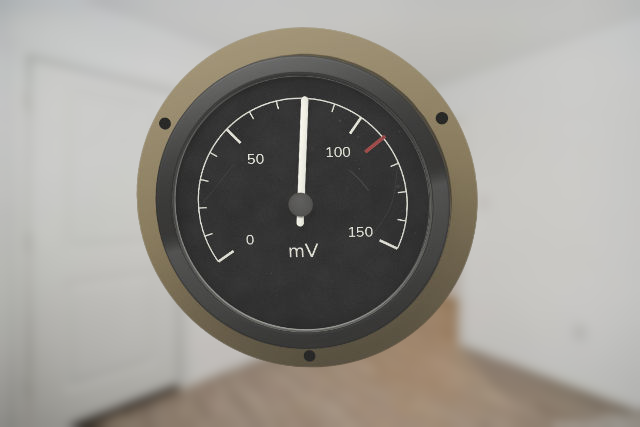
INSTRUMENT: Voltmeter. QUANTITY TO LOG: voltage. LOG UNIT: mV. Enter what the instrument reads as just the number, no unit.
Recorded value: 80
